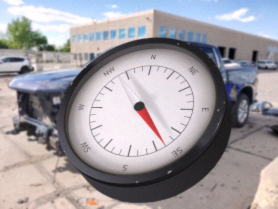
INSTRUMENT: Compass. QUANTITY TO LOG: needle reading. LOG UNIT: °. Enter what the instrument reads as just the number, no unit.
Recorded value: 140
